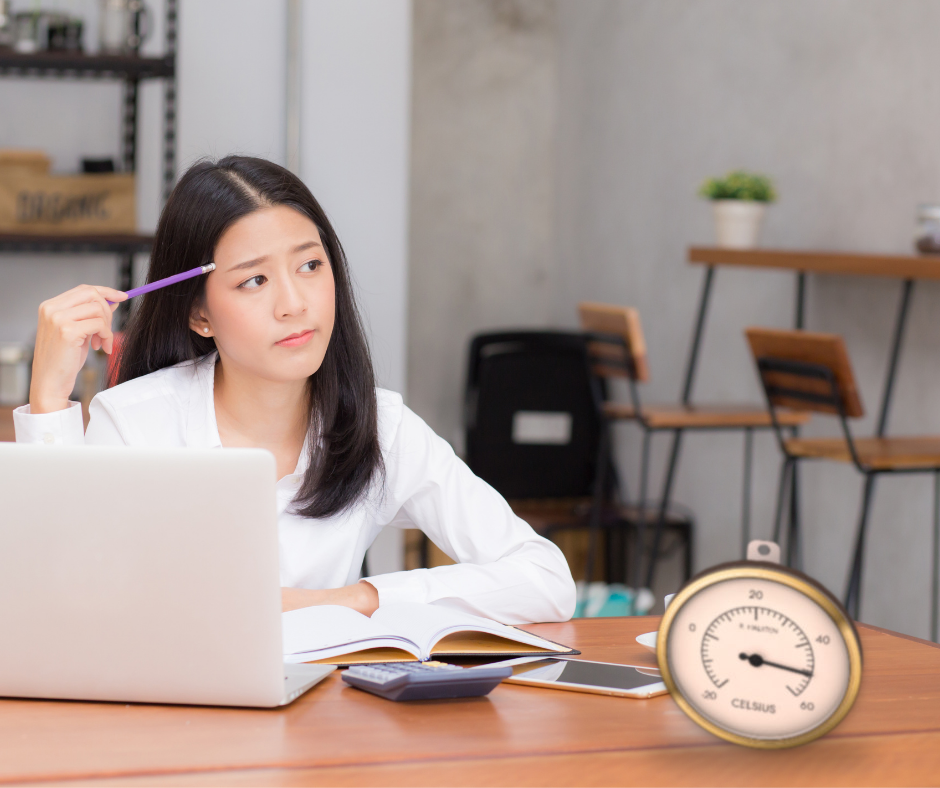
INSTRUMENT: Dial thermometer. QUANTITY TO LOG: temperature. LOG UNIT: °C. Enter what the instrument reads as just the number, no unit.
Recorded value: 50
